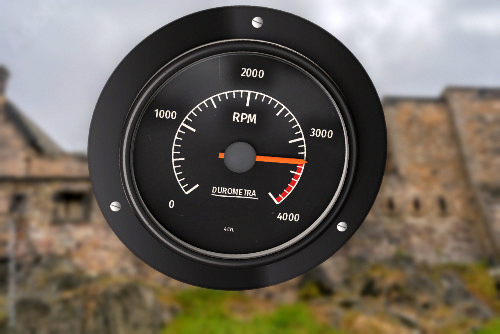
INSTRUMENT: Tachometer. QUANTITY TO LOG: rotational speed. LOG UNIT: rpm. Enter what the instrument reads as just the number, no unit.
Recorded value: 3300
